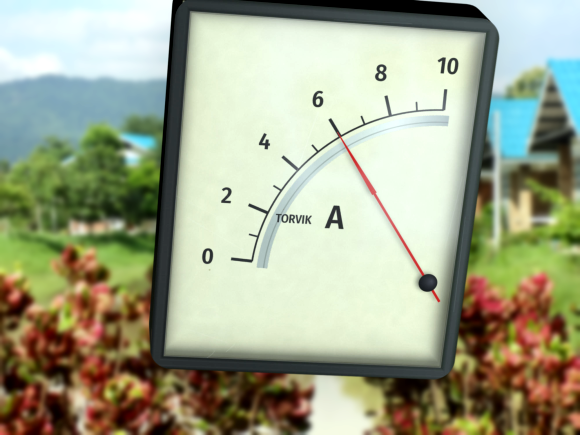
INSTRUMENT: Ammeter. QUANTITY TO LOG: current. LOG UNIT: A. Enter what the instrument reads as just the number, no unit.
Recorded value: 6
